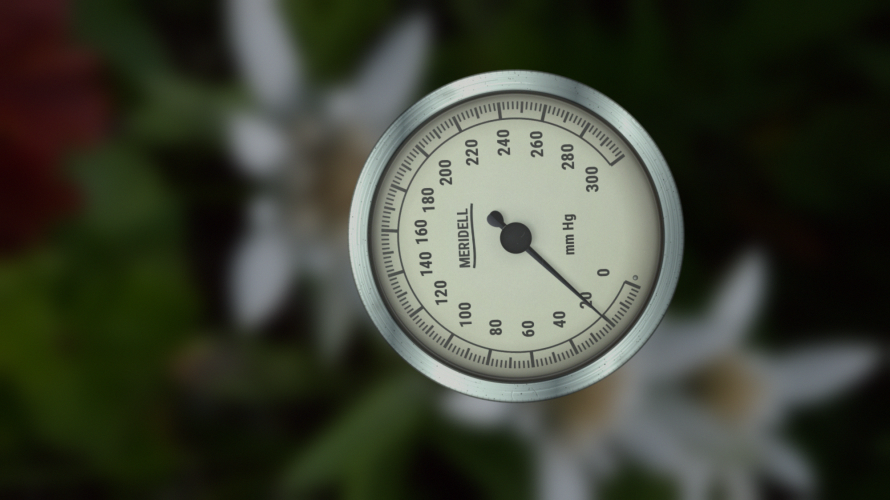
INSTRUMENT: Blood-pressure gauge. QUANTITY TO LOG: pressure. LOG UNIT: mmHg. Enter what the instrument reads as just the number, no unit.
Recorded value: 20
